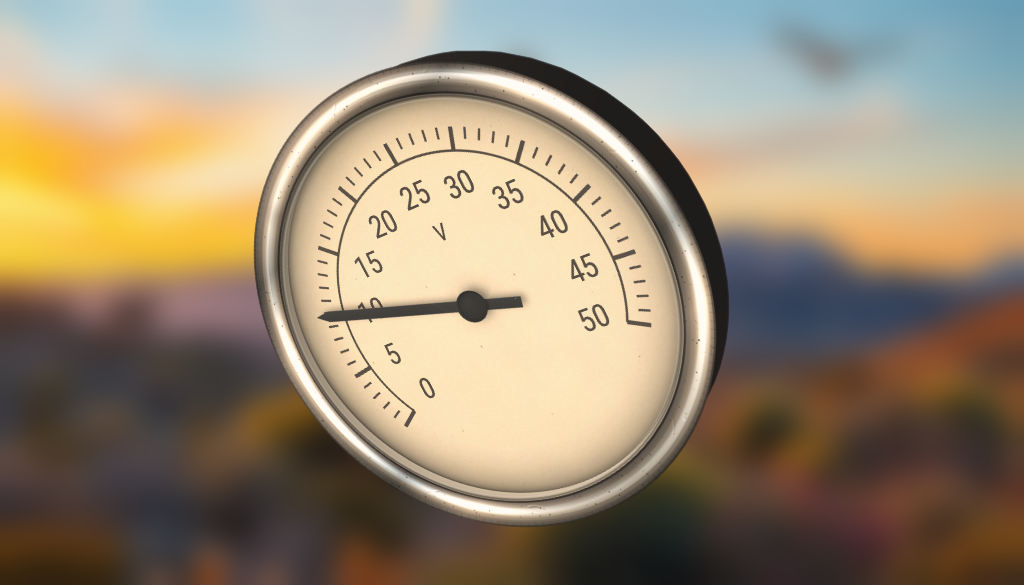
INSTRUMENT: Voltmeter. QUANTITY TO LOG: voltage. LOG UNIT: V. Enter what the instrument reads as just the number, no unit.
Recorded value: 10
